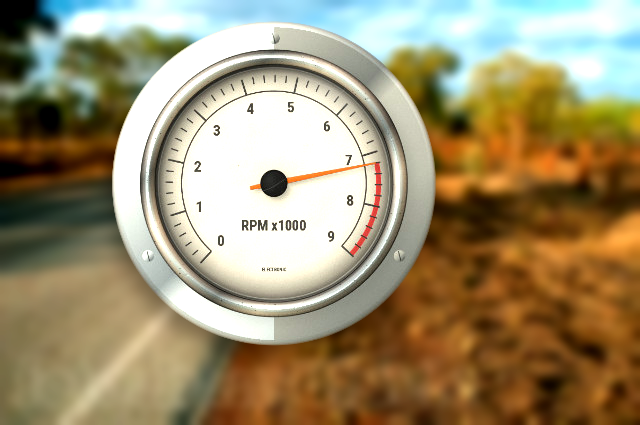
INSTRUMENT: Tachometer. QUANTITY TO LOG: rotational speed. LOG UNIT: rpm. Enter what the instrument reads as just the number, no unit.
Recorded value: 7200
